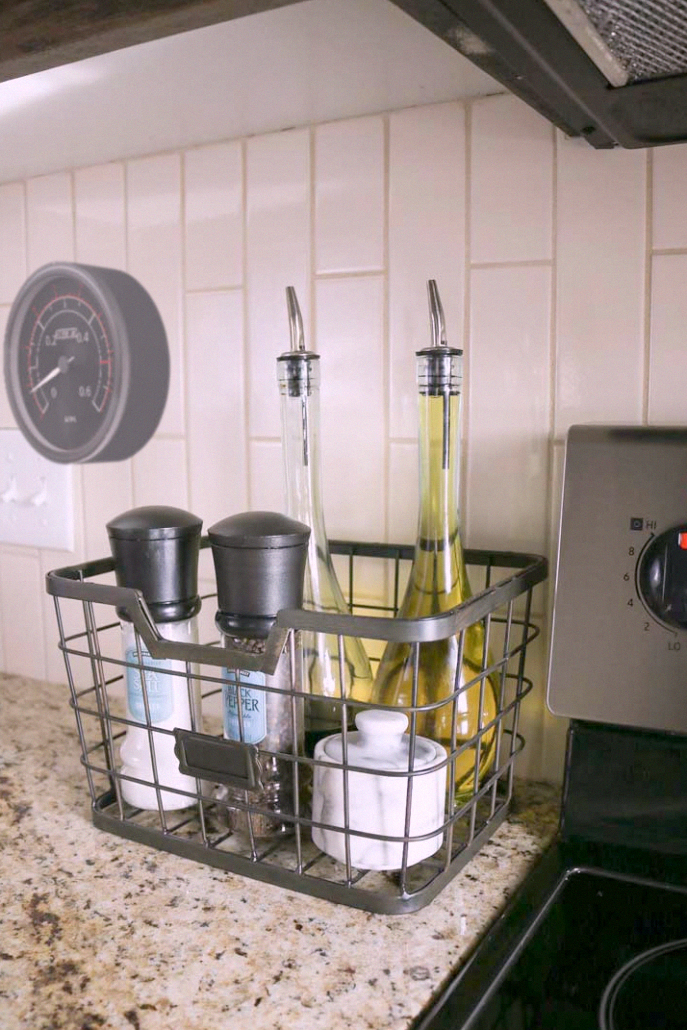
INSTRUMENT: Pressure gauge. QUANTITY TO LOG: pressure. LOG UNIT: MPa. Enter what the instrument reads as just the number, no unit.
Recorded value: 0.05
